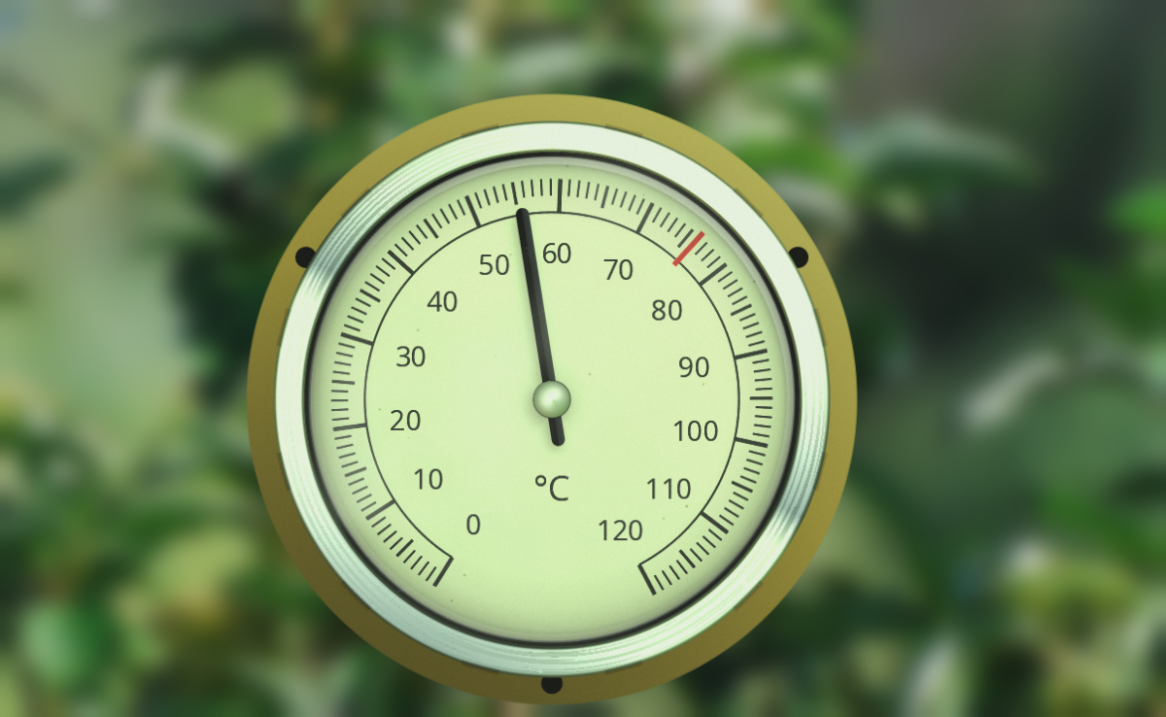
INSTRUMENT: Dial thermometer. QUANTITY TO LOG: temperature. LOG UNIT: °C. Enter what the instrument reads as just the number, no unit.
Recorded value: 55.5
